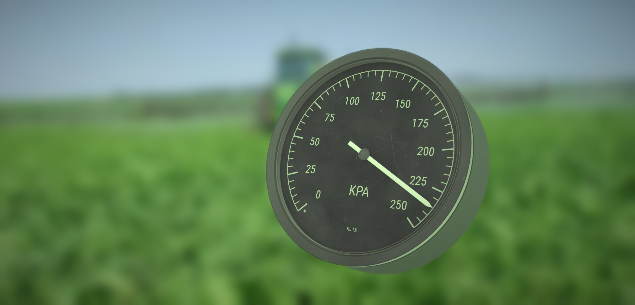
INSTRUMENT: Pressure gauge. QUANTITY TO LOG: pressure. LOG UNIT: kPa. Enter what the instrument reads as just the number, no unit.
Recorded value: 235
